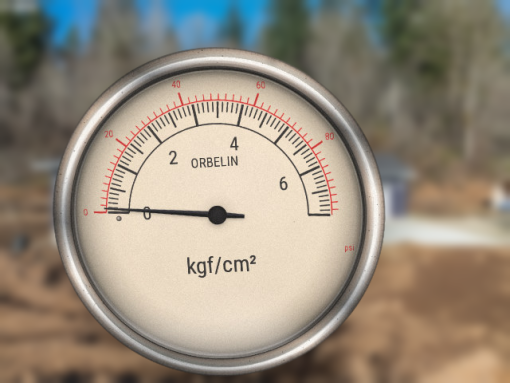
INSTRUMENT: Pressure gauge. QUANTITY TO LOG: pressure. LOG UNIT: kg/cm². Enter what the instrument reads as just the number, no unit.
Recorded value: 0.1
